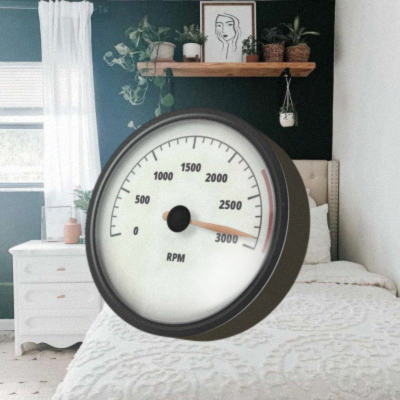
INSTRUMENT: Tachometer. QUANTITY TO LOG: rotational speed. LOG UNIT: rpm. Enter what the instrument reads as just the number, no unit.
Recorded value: 2900
